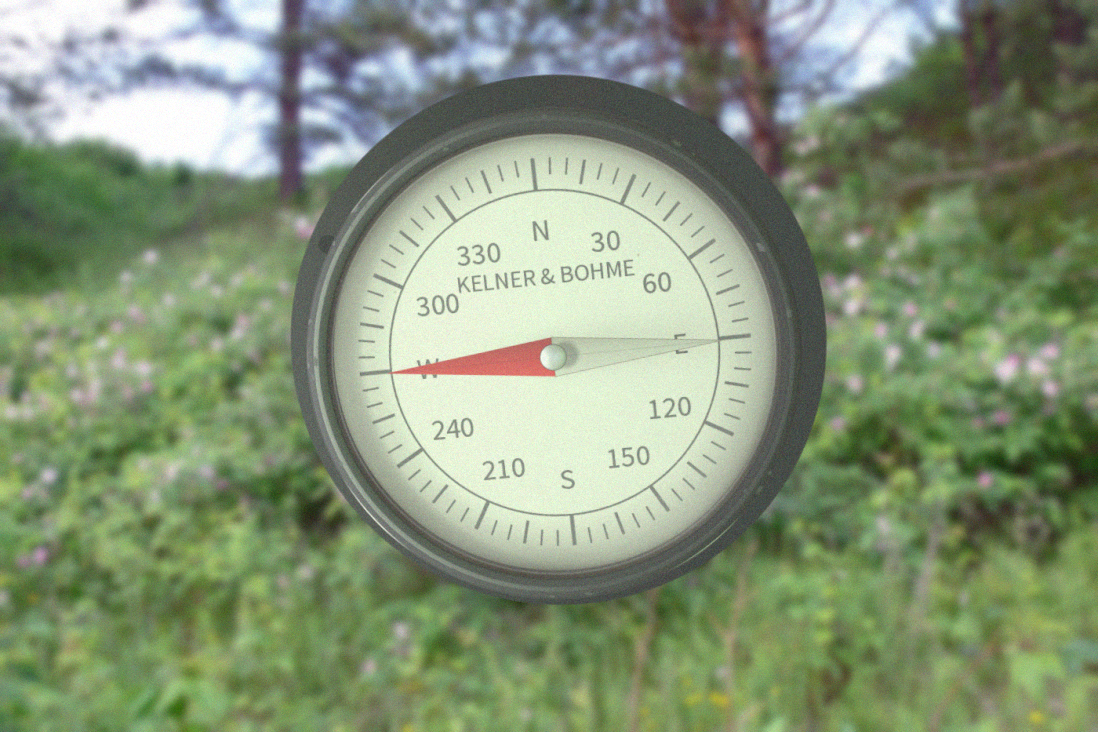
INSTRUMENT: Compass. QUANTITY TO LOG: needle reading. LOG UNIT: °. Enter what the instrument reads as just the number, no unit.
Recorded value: 270
